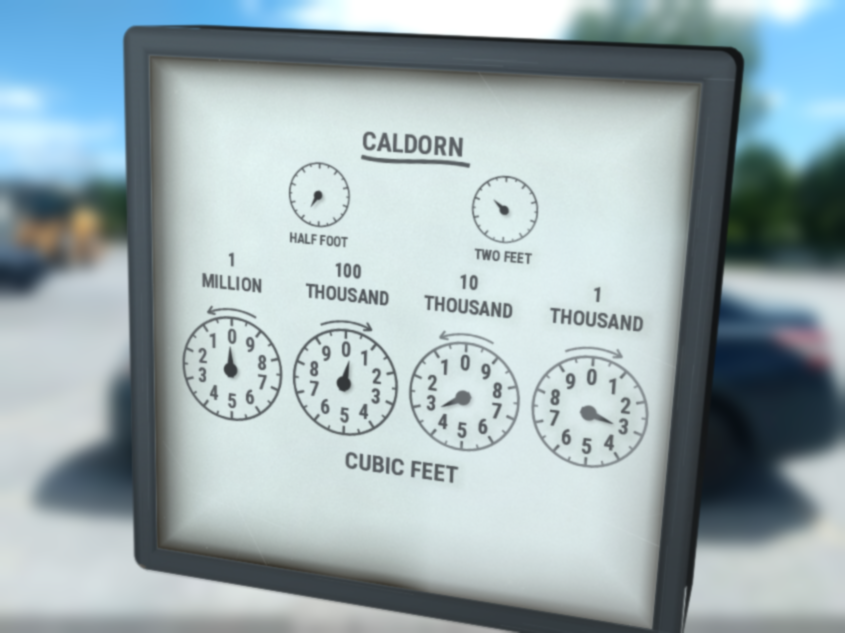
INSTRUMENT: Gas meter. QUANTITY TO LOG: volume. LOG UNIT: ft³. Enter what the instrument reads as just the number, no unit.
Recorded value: 3300
